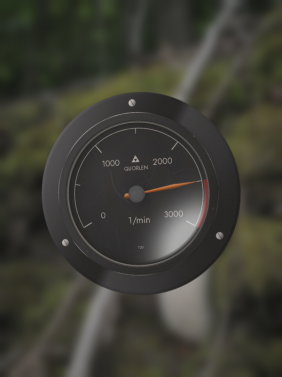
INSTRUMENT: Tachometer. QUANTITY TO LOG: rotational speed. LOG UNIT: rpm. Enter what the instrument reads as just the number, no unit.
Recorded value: 2500
